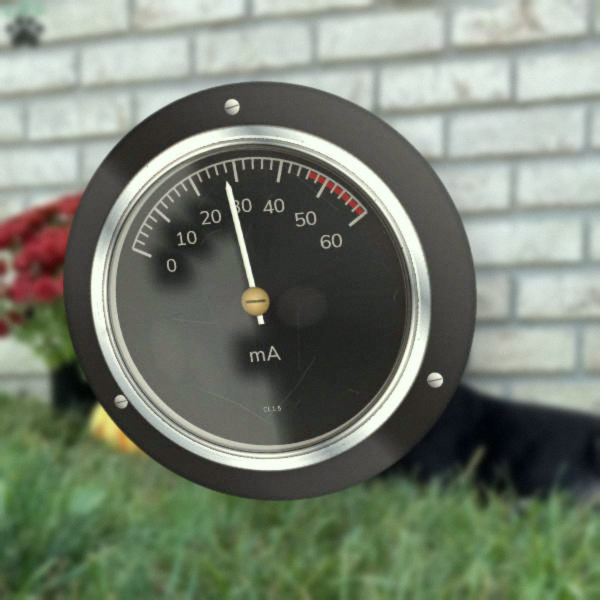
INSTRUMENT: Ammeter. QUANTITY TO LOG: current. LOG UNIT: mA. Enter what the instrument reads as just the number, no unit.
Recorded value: 28
